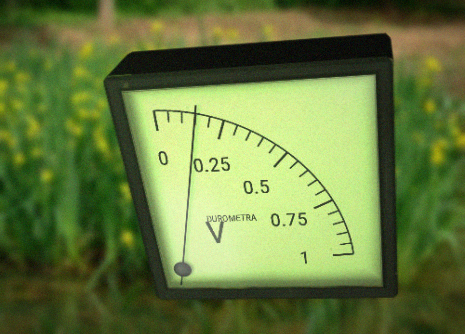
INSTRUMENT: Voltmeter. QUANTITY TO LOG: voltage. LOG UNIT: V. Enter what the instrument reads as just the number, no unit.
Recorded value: 0.15
